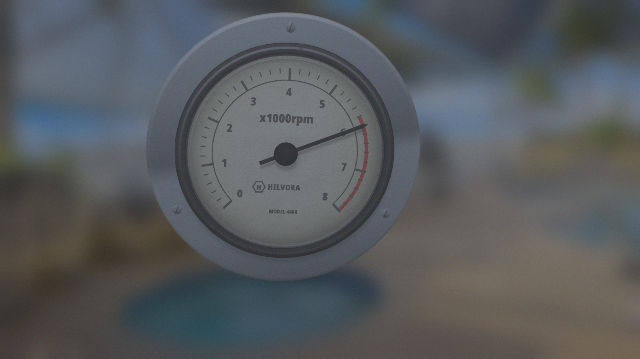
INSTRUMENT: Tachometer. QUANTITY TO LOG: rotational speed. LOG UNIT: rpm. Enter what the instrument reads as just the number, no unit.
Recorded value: 6000
